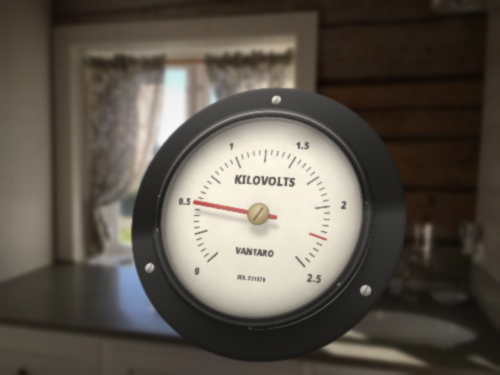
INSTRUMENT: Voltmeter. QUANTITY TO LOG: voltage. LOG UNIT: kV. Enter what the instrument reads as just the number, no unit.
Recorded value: 0.5
